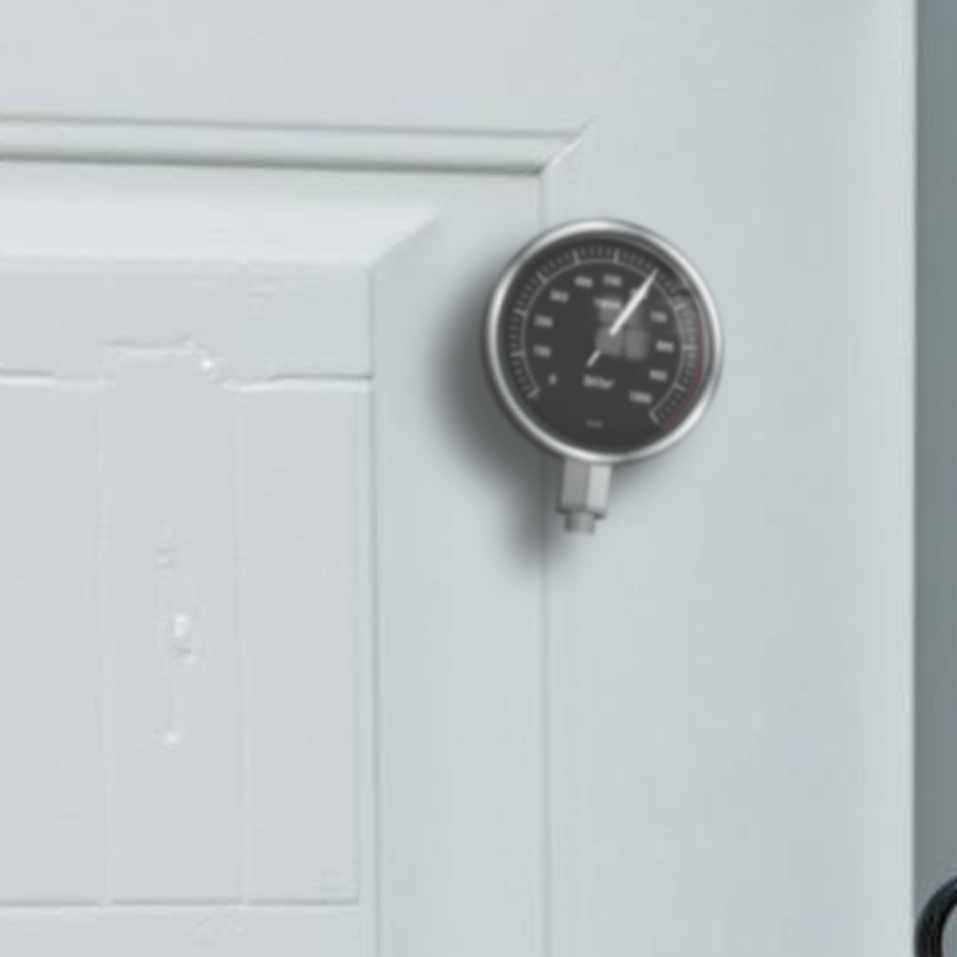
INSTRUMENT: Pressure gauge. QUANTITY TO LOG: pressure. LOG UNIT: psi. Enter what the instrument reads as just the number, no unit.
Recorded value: 600
